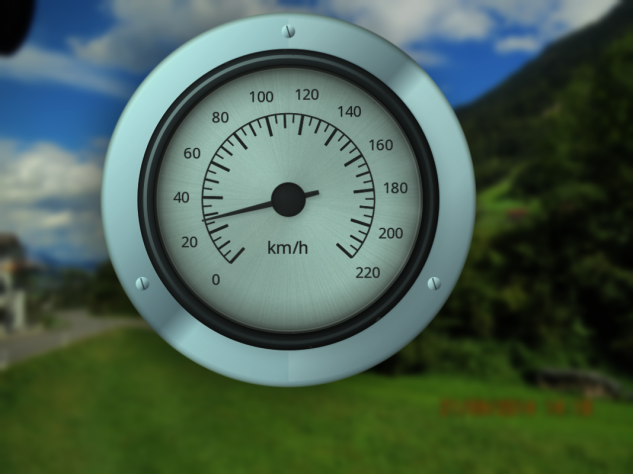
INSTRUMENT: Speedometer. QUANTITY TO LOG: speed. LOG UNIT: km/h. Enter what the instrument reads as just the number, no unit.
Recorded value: 27.5
